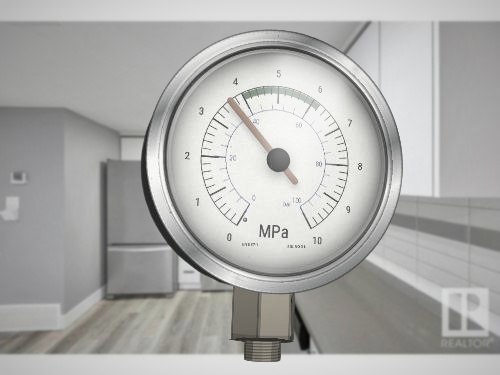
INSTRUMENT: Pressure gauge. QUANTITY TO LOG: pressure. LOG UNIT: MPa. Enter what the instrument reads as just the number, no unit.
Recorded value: 3.6
